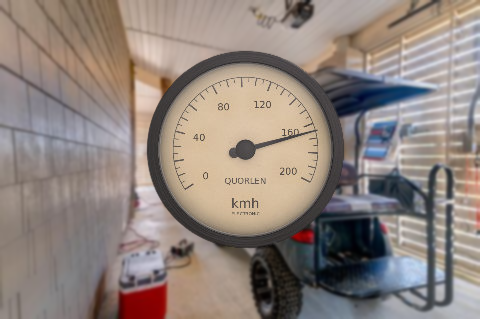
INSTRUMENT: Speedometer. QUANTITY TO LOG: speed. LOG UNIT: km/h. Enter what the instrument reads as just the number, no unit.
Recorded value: 165
